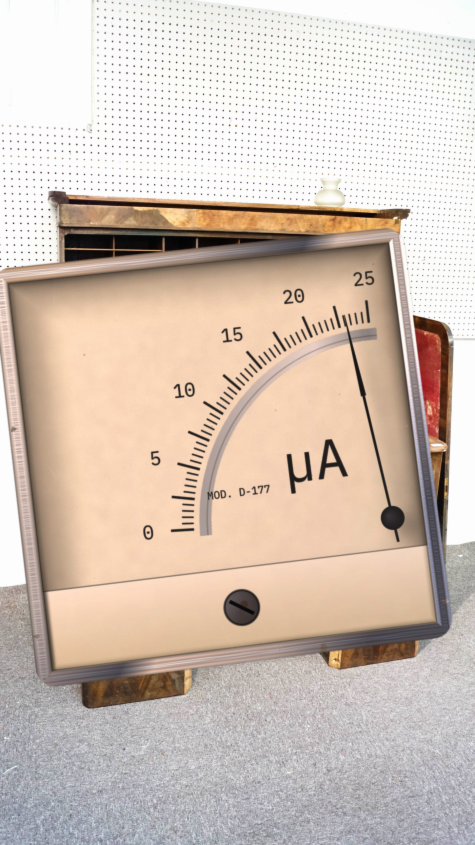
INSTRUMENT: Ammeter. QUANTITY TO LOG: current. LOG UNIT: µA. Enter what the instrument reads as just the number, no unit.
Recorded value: 23
